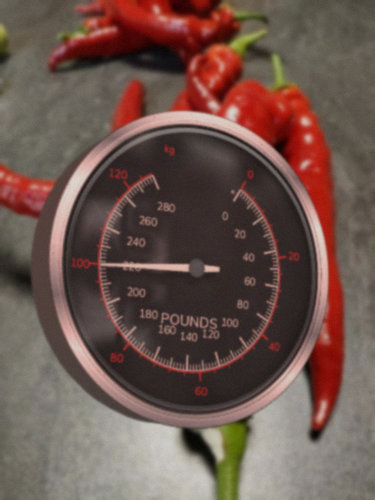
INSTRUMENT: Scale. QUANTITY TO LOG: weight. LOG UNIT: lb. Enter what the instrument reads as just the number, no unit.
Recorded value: 220
